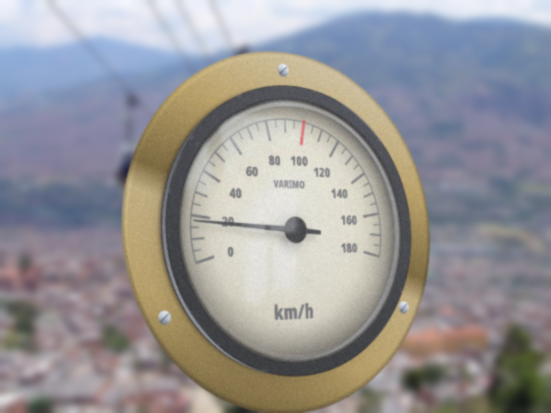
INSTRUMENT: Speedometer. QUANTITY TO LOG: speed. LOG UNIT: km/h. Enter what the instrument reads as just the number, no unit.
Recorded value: 17.5
